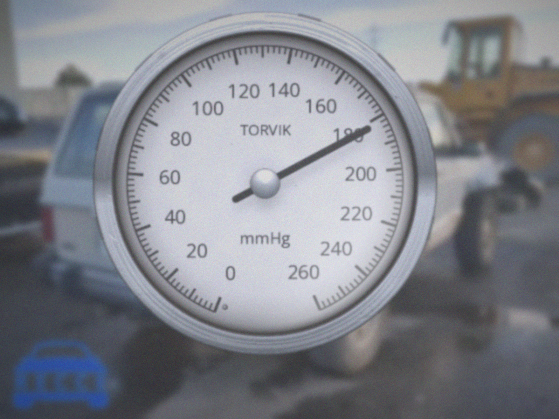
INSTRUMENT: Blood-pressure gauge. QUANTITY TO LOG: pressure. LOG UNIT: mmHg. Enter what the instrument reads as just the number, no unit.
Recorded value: 182
